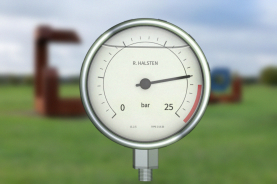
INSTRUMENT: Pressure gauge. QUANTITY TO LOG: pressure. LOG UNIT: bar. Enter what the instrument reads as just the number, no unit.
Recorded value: 20
